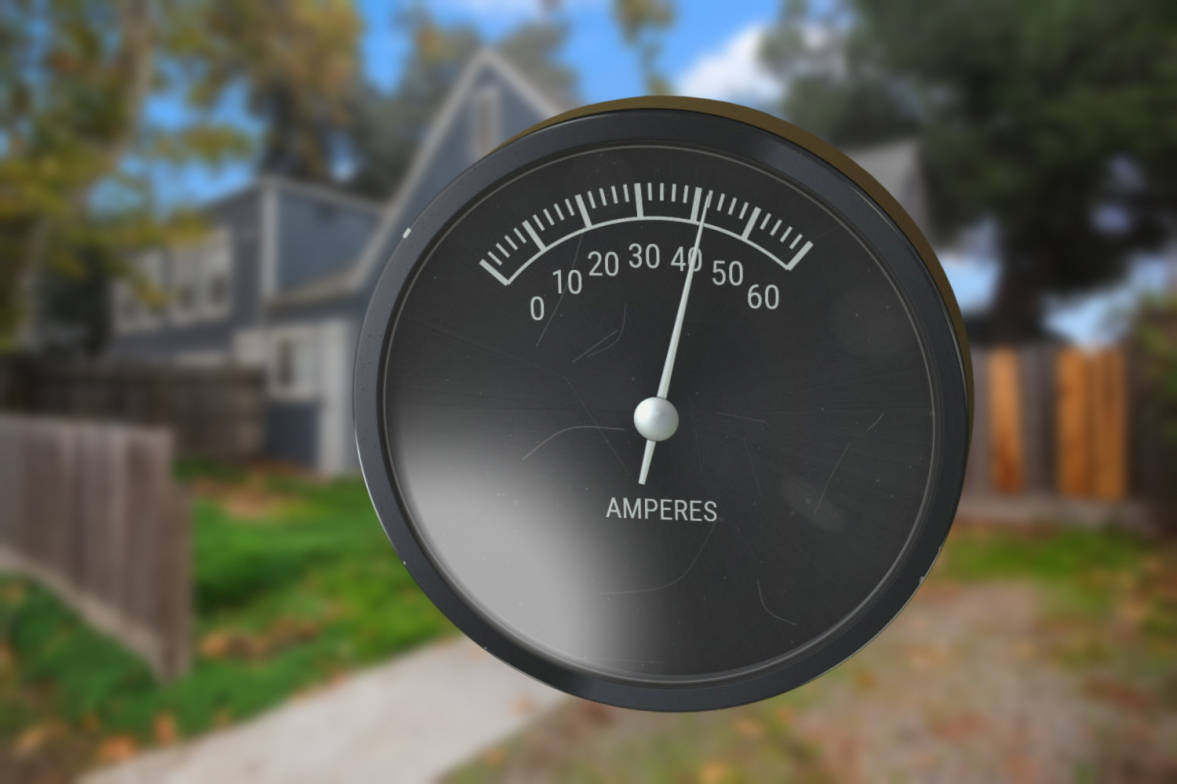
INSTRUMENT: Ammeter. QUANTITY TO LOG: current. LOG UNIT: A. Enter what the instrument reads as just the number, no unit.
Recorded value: 42
